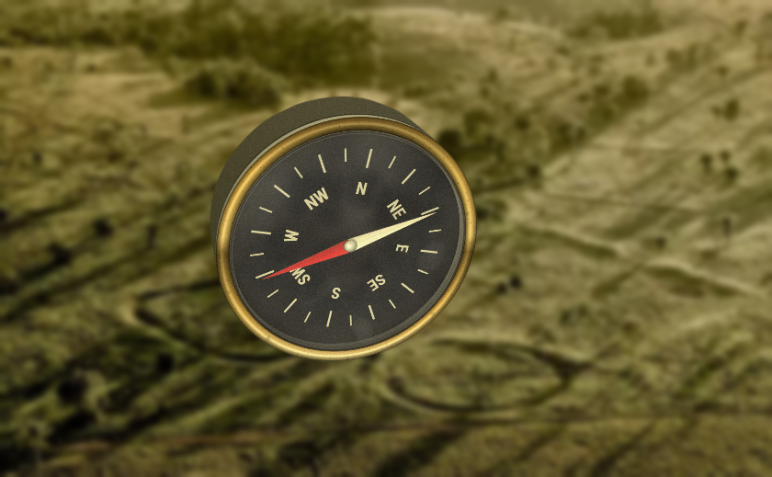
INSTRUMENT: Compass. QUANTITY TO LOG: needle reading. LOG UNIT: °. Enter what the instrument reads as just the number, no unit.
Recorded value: 240
